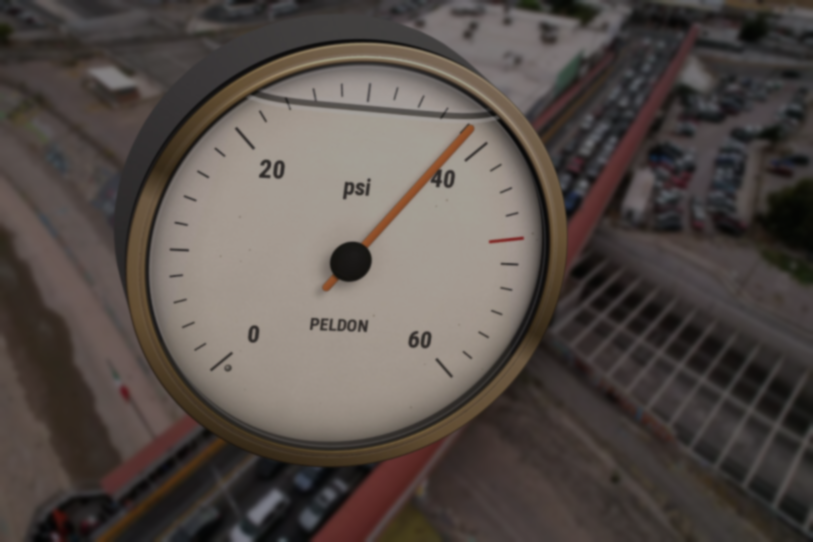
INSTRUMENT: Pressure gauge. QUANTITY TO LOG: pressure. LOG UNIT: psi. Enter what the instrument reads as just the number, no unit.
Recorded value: 38
